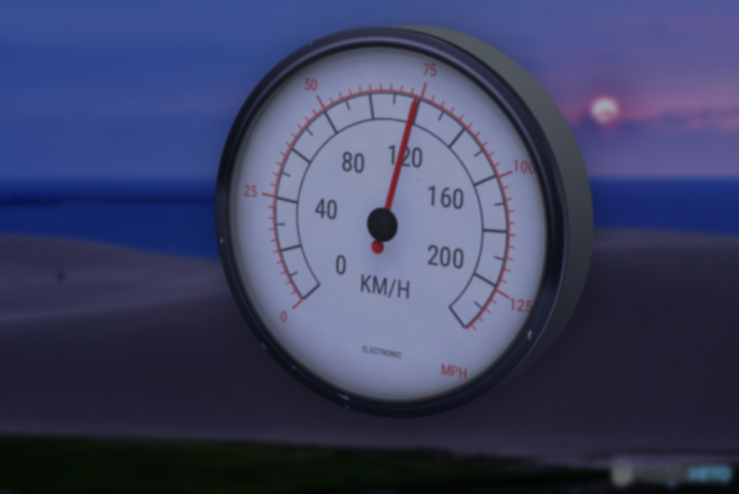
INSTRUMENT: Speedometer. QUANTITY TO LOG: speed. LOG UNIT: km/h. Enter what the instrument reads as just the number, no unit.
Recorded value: 120
